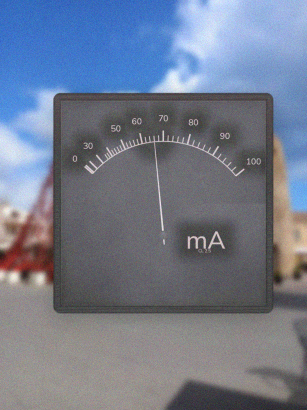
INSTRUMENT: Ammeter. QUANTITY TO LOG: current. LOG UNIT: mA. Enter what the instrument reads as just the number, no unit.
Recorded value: 66
